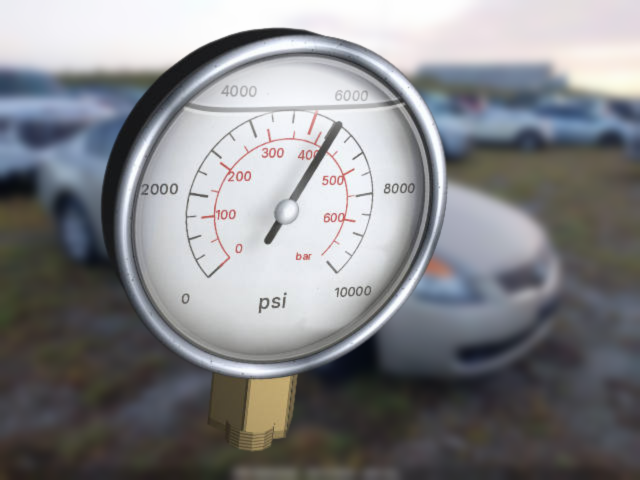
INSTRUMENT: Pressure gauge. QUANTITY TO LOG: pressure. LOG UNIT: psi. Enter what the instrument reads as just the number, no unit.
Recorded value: 6000
